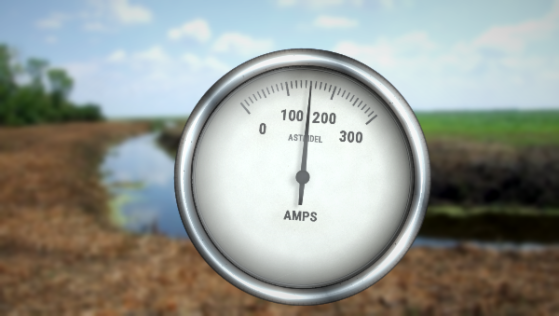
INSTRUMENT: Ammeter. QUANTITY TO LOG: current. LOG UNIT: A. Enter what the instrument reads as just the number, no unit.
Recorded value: 150
